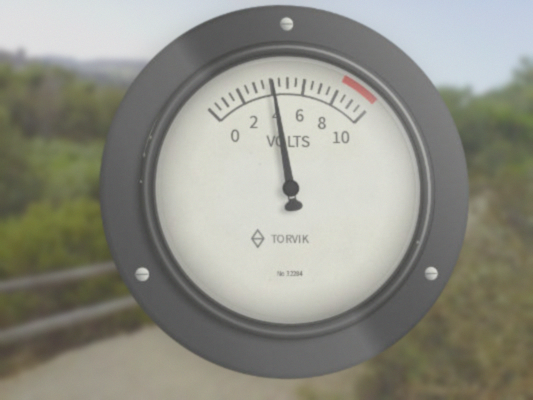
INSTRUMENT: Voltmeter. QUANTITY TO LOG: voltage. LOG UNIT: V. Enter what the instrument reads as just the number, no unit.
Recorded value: 4
